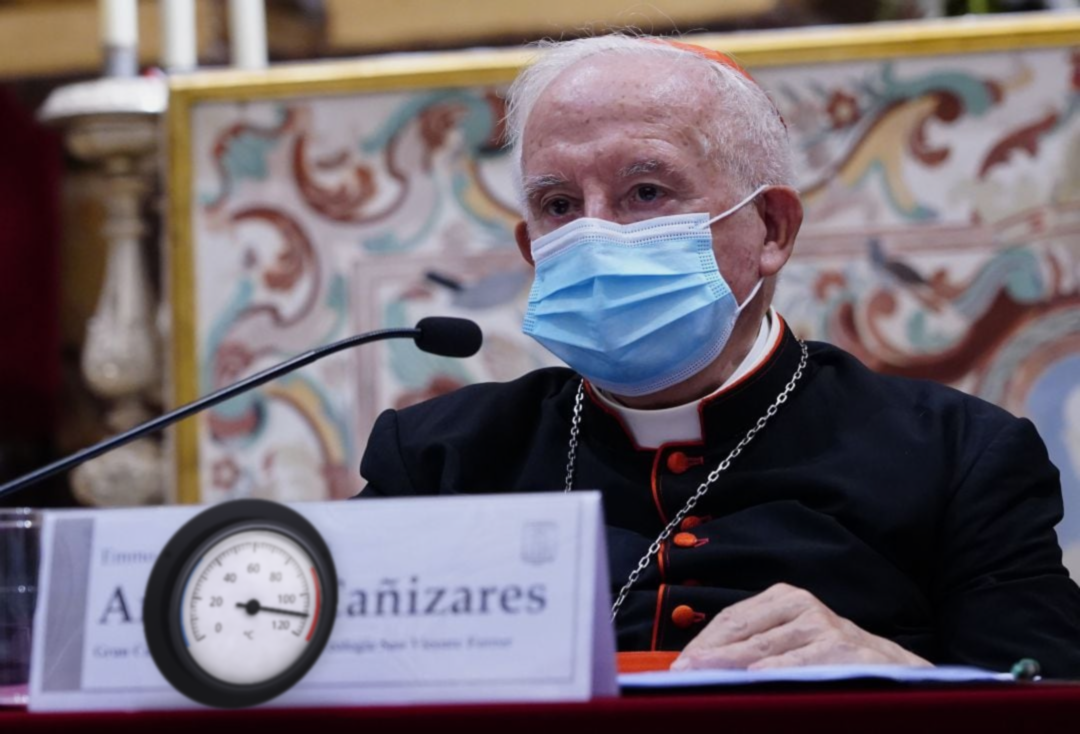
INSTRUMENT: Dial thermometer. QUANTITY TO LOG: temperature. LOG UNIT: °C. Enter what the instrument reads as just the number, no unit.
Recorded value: 110
